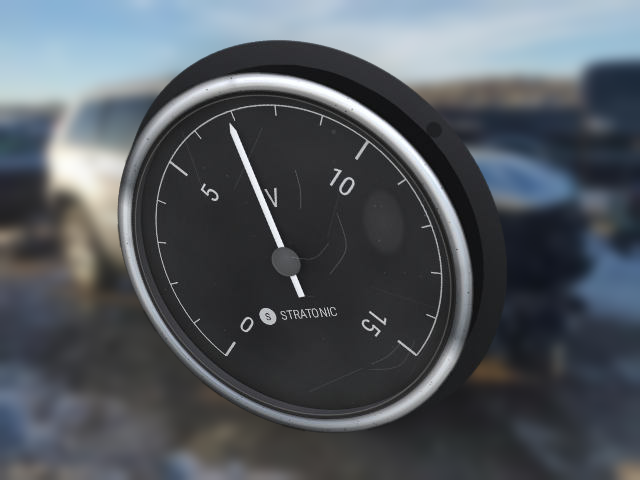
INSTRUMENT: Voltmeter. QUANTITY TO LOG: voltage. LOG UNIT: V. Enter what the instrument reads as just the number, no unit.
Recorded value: 7
